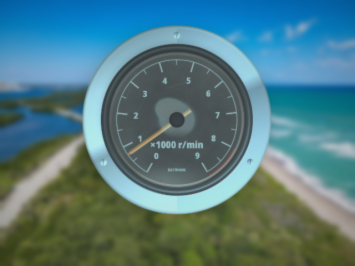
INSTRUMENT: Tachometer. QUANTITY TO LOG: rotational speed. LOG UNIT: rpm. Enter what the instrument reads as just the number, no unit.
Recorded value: 750
